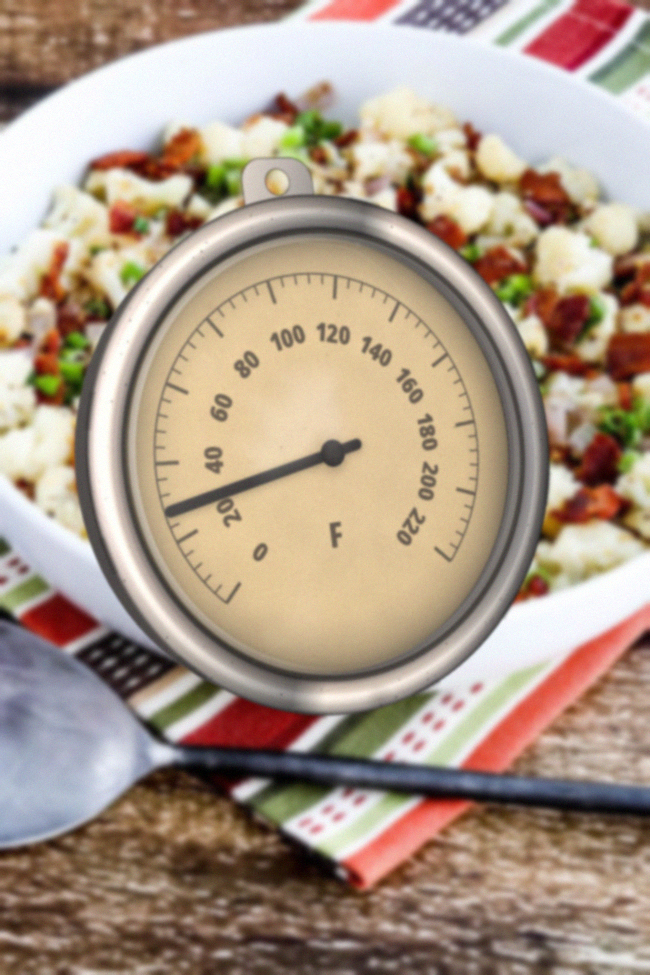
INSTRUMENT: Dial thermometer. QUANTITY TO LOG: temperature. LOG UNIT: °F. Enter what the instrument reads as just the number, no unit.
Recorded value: 28
